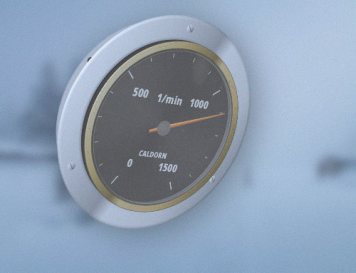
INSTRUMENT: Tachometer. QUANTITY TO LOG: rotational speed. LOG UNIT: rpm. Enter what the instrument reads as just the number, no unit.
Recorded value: 1100
